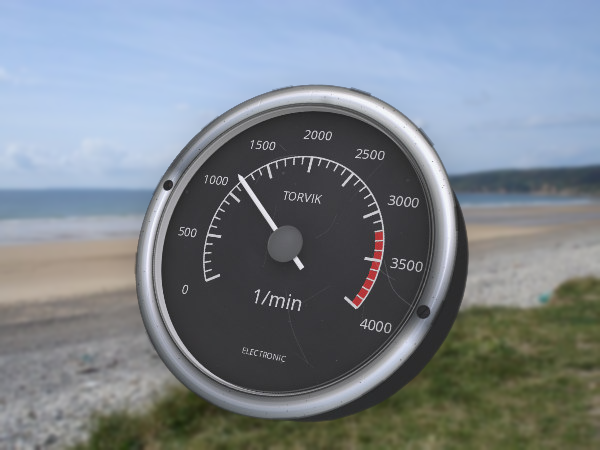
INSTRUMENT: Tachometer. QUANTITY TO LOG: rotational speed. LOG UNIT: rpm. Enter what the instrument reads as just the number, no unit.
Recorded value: 1200
